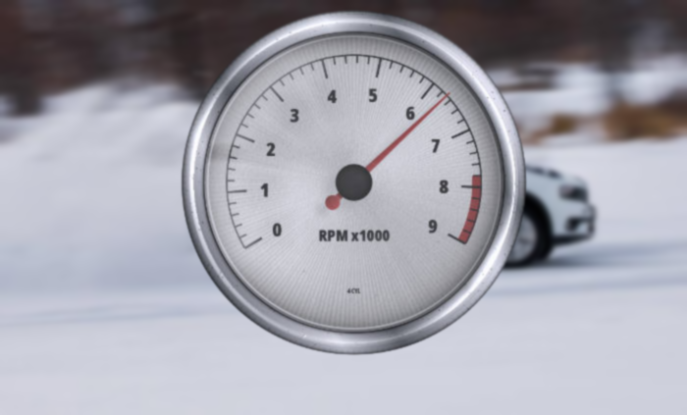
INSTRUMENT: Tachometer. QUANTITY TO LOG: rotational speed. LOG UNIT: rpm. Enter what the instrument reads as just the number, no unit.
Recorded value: 6300
